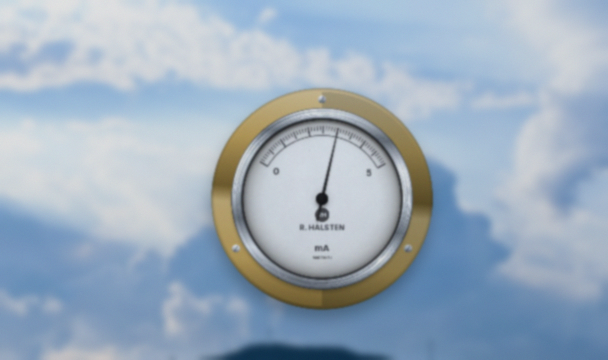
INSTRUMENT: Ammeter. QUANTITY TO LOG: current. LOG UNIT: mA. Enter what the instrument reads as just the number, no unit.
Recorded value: 3
